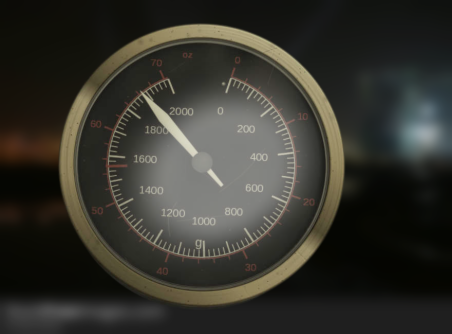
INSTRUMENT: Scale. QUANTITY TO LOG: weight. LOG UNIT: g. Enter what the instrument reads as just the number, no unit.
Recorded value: 1880
